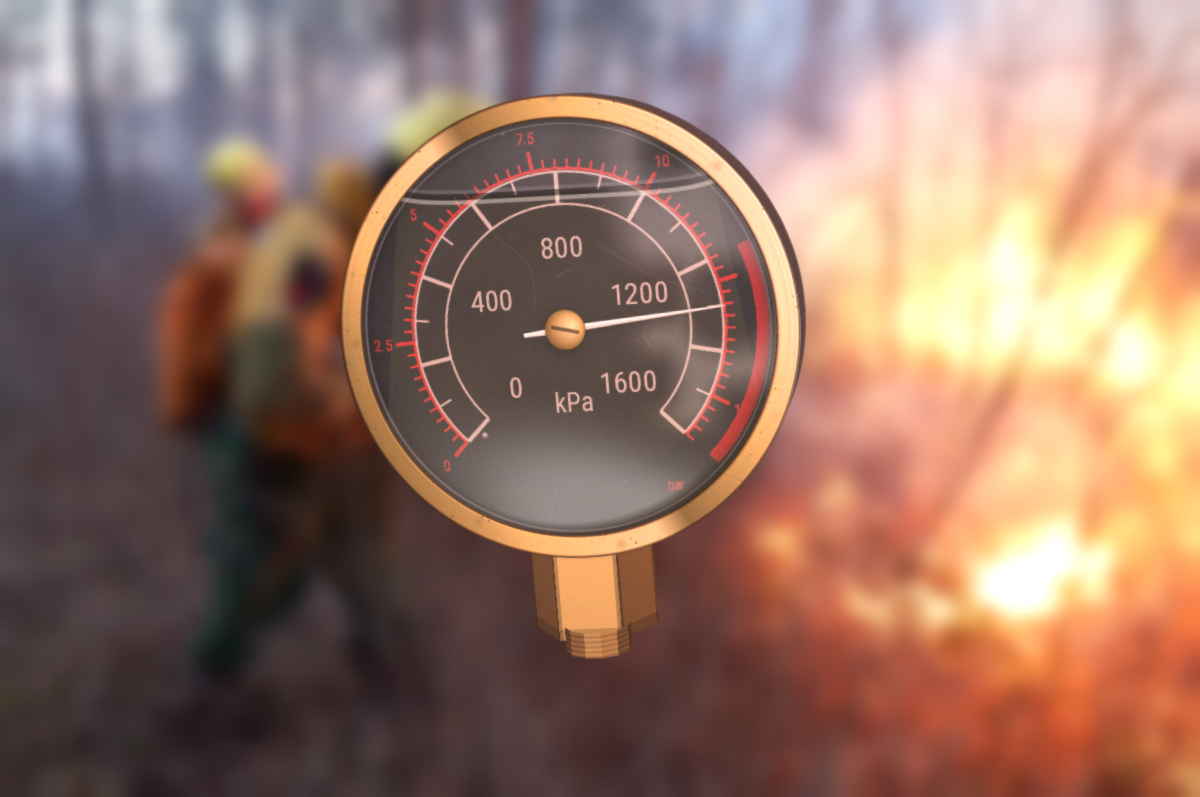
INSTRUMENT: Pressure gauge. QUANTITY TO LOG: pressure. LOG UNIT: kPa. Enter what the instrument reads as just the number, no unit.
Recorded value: 1300
